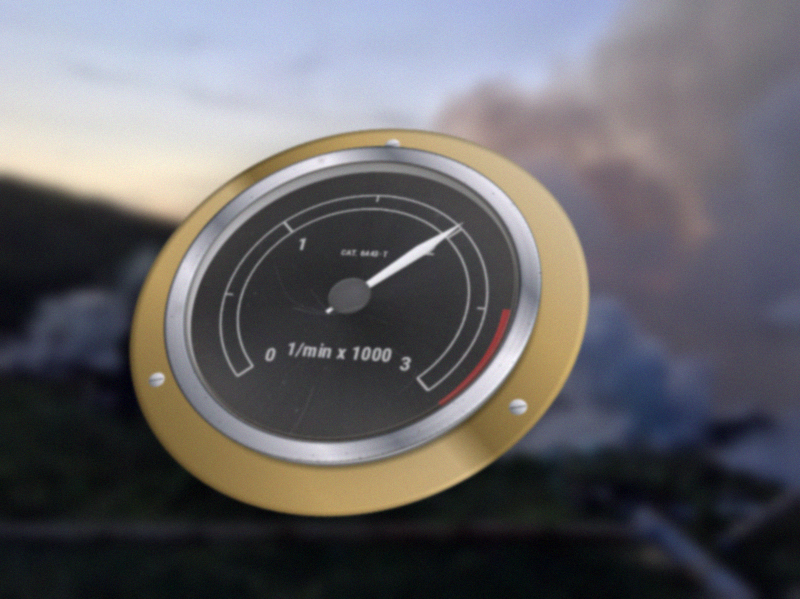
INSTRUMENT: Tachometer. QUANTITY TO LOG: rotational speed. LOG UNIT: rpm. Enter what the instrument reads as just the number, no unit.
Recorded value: 2000
